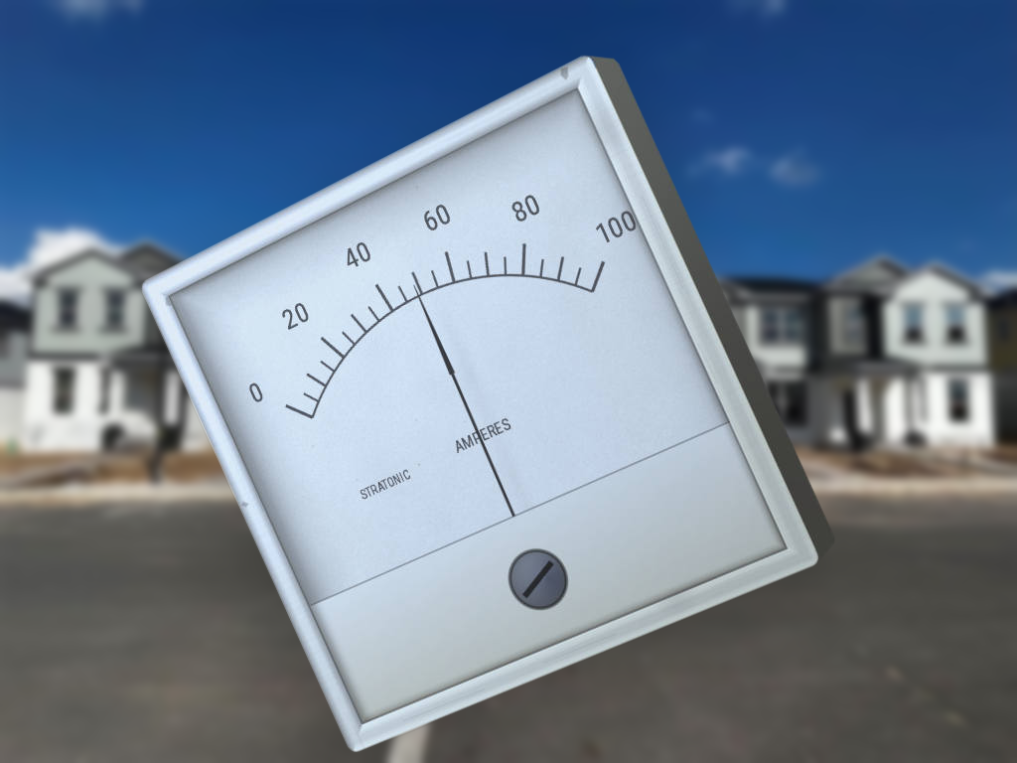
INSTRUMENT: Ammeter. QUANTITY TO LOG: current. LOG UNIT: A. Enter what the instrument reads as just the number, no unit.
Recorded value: 50
